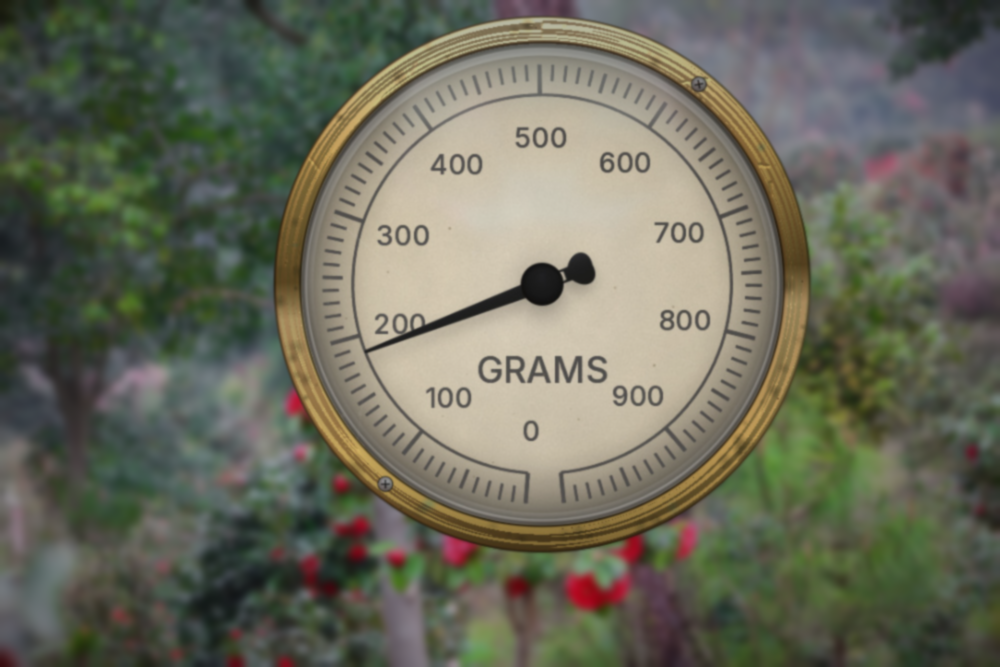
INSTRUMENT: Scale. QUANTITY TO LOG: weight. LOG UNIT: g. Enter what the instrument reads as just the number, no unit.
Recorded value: 185
